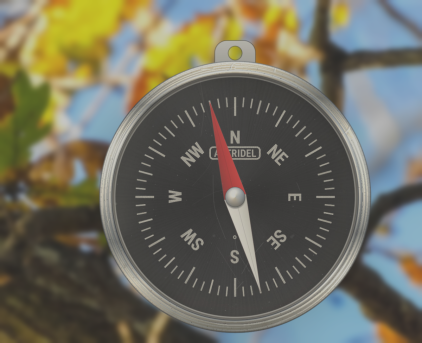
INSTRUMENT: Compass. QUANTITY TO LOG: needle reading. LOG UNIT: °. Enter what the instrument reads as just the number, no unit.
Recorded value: 345
